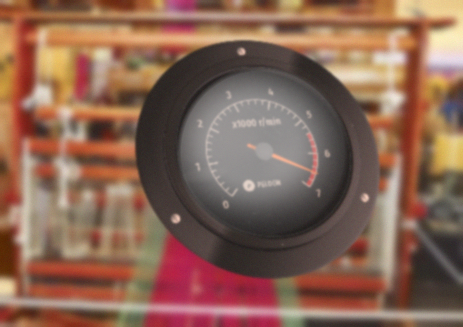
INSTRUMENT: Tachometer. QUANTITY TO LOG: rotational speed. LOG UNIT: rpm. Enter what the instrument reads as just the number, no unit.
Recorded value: 6600
